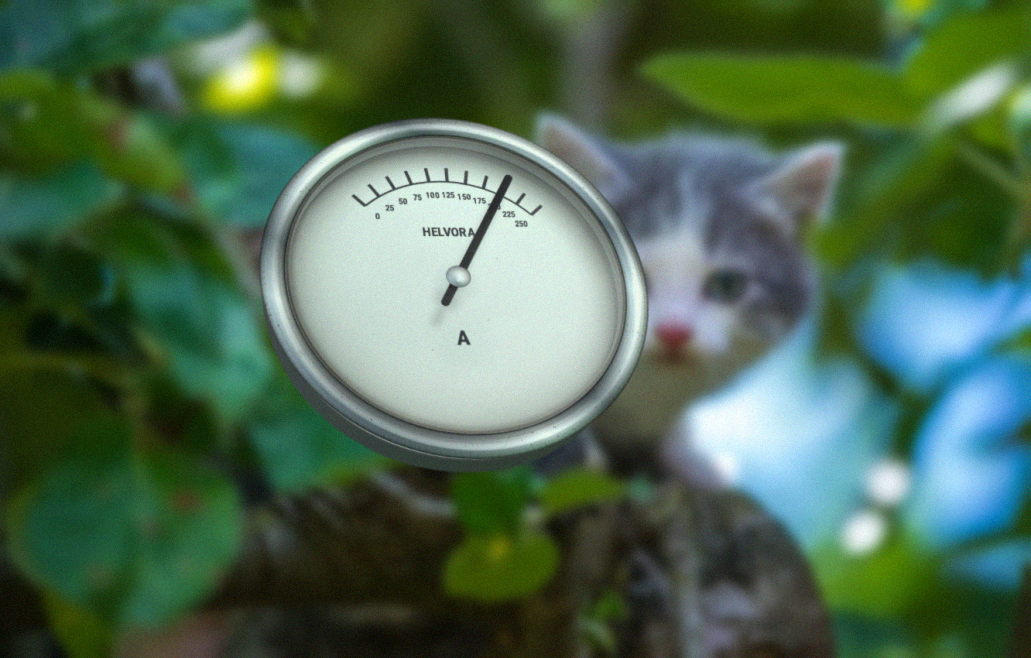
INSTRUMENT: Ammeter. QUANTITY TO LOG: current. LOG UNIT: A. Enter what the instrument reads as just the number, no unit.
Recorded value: 200
